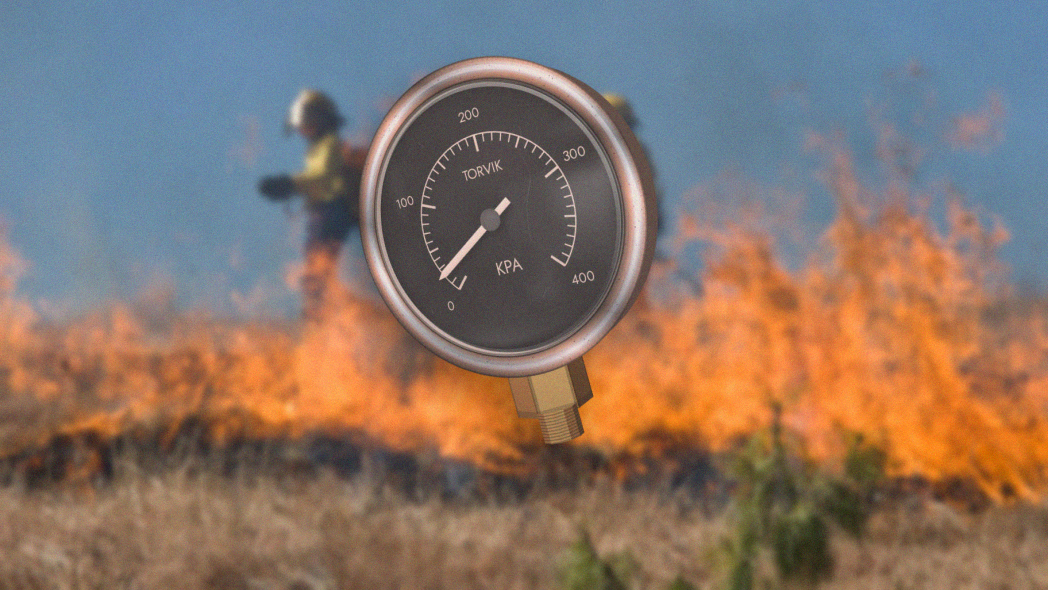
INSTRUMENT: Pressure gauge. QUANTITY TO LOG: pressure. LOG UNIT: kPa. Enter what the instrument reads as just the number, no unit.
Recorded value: 20
